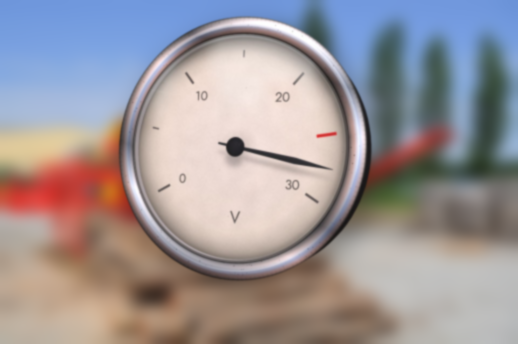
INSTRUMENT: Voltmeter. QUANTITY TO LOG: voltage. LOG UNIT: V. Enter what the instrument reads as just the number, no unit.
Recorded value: 27.5
